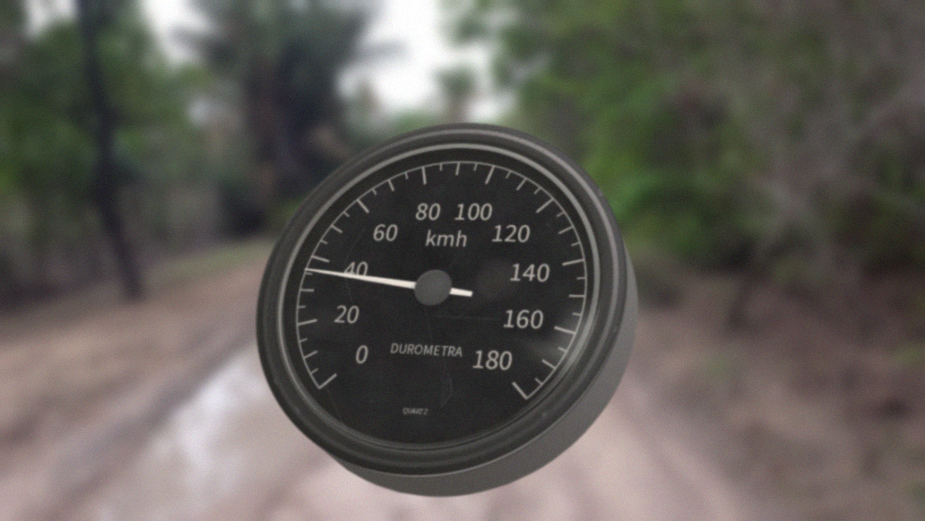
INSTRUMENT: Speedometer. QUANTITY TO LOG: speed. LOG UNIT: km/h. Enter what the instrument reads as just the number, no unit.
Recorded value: 35
